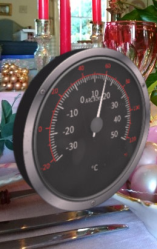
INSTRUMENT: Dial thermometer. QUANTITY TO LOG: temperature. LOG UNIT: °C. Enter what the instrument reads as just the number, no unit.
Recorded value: 15
